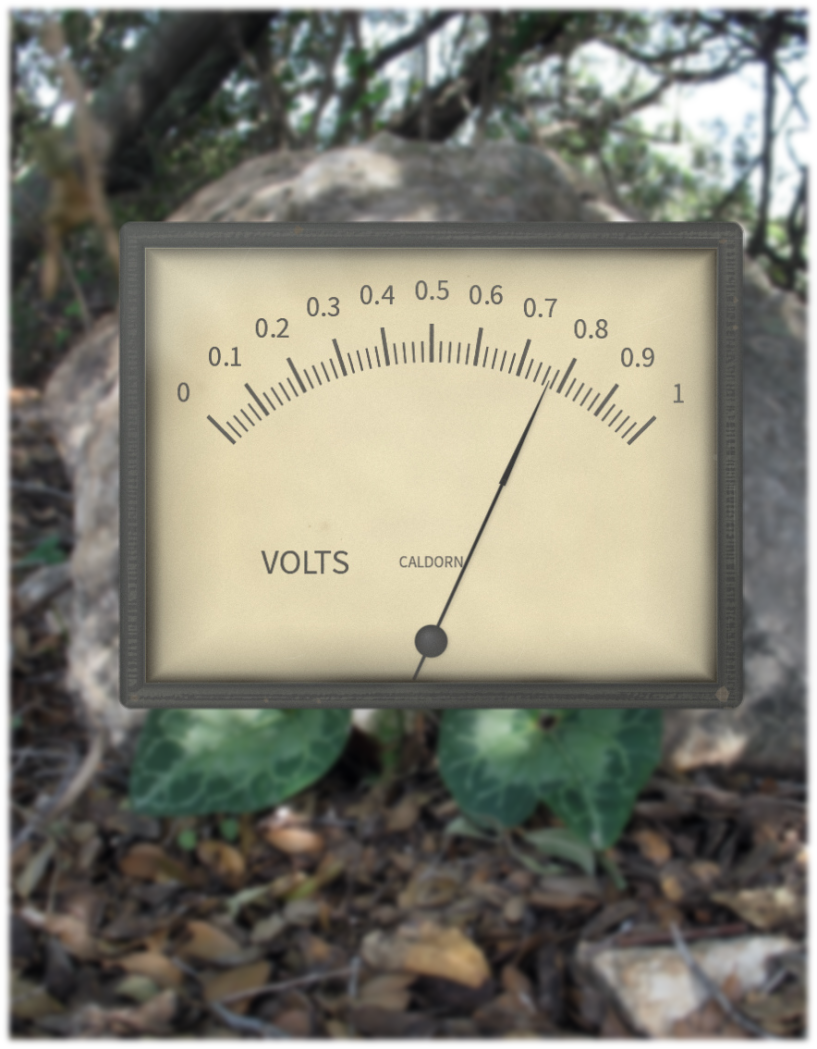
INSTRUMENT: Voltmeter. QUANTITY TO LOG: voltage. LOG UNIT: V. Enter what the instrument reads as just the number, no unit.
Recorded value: 0.77
